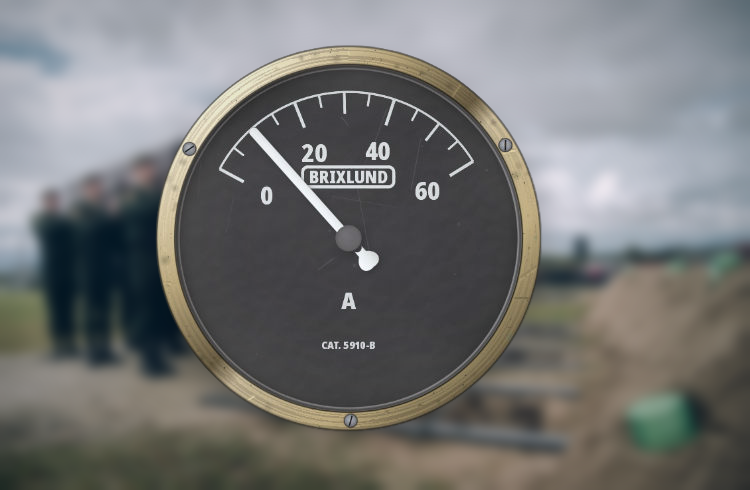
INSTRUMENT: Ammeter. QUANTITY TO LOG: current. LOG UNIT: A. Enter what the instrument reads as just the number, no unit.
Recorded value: 10
